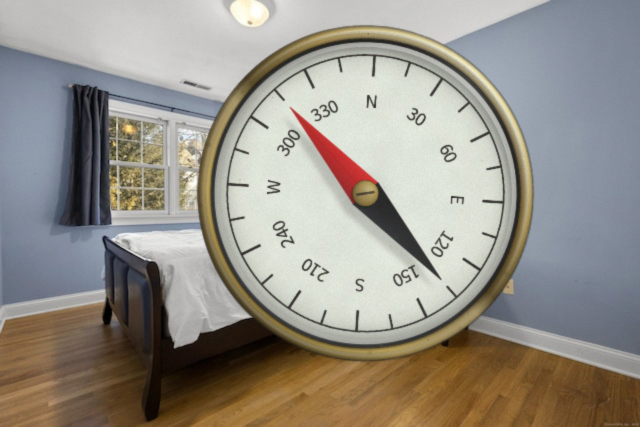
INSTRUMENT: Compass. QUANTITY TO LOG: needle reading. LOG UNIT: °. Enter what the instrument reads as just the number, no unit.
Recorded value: 315
